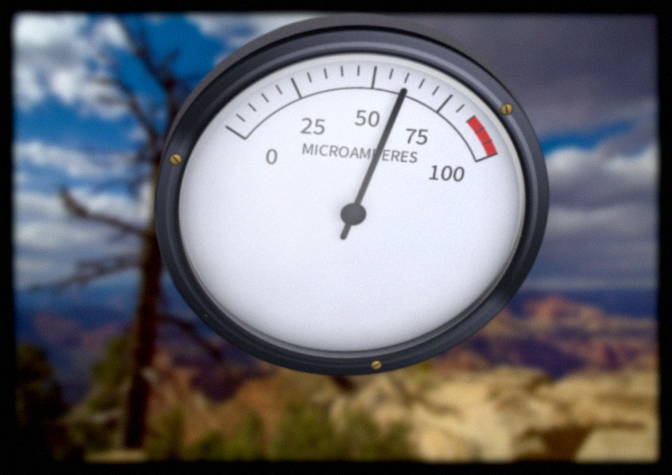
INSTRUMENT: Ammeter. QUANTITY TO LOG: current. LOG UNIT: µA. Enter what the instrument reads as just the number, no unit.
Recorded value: 60
